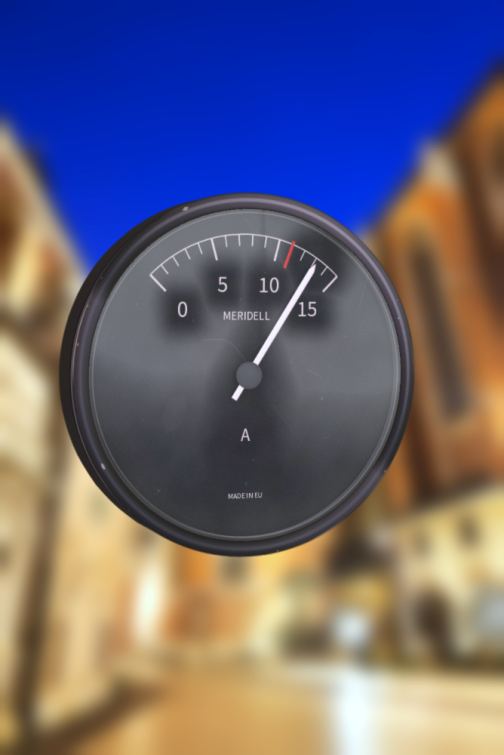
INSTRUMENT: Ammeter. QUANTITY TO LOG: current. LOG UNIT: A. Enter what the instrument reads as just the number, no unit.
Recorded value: 13
